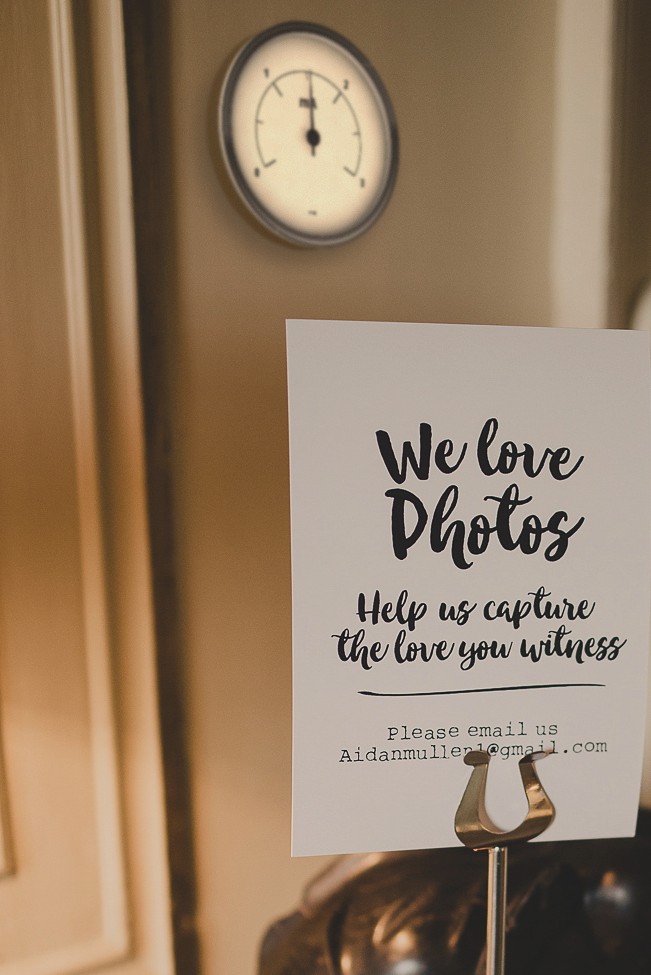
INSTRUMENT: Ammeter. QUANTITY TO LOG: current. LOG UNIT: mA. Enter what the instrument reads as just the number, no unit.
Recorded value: 1.5
